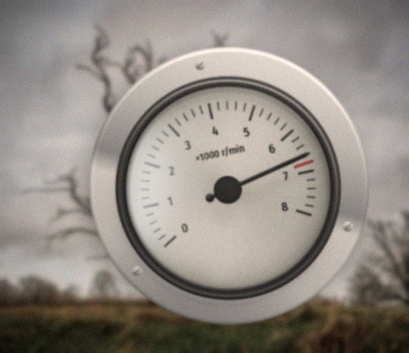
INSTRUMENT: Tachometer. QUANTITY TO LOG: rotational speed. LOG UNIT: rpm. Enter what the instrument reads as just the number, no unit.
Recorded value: 6600
